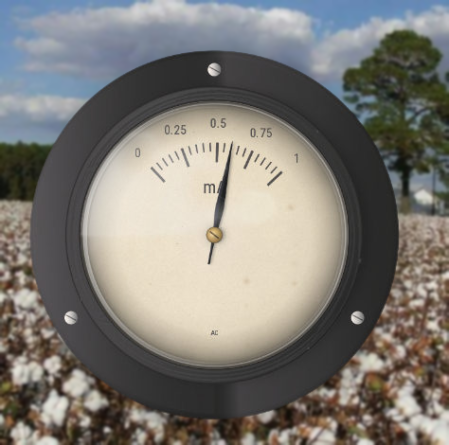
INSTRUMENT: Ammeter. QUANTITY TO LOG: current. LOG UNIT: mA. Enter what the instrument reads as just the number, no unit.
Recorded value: 0.6
